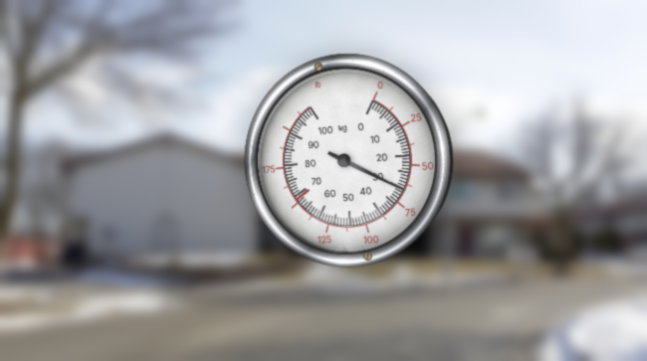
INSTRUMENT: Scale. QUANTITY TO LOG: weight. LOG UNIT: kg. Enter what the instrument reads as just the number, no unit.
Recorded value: 30
